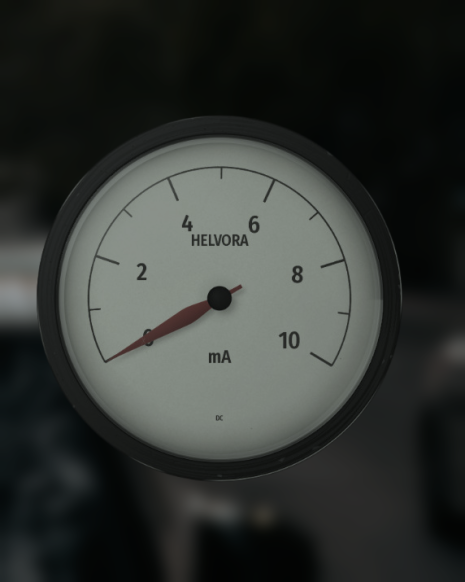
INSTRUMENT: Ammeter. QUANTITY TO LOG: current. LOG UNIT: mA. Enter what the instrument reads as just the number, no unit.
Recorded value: 0
